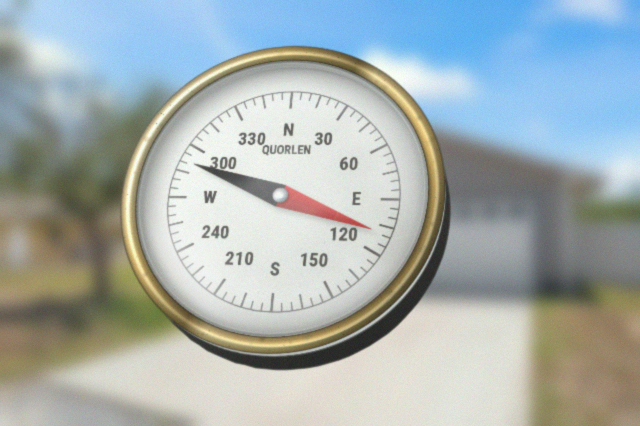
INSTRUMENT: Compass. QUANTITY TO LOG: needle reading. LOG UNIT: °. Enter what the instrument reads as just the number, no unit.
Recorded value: 110
